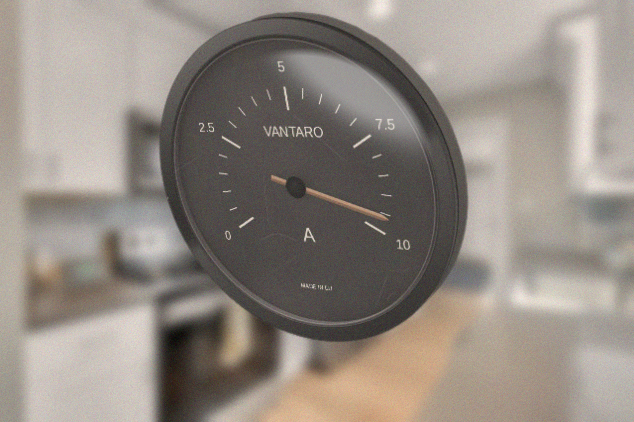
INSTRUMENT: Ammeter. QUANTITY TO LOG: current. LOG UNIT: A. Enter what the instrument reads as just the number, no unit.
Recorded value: 9.5
